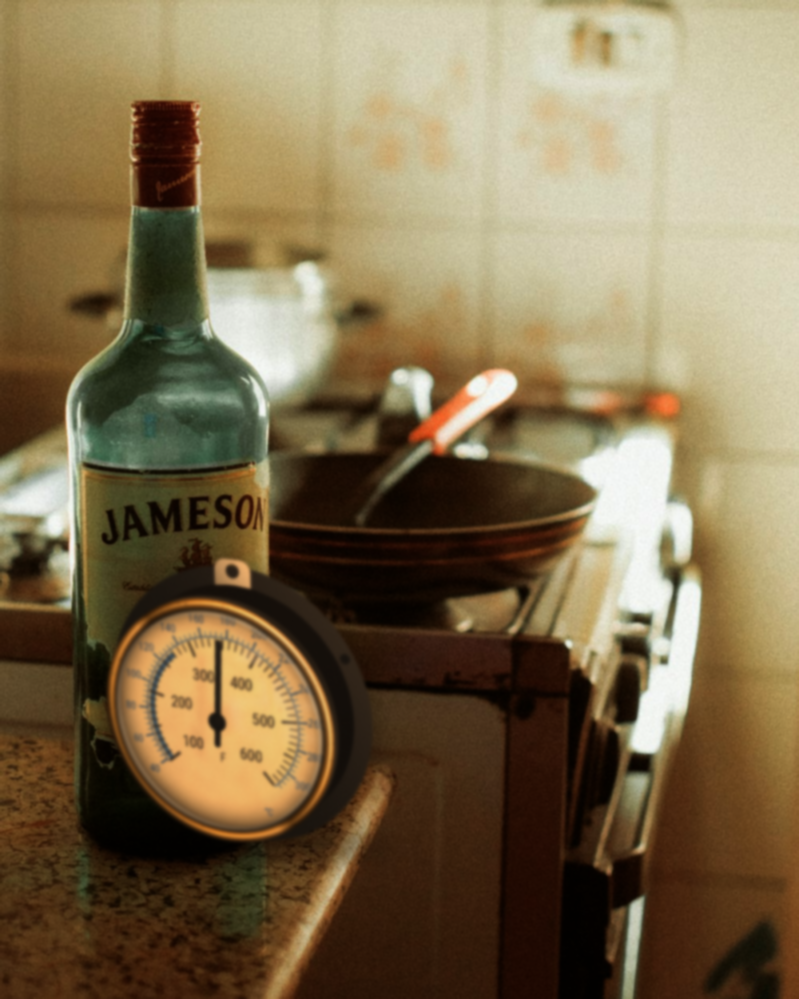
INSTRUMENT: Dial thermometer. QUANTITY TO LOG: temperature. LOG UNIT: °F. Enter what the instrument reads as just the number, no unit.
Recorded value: 350
